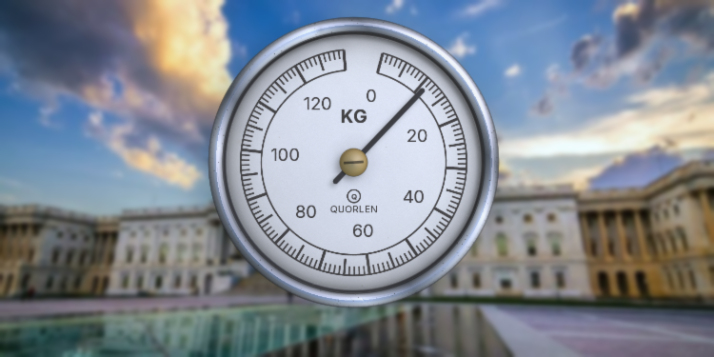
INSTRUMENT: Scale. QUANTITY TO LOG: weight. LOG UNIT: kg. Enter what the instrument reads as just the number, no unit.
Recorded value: 11
